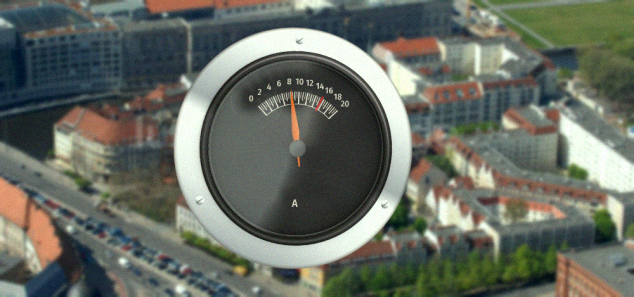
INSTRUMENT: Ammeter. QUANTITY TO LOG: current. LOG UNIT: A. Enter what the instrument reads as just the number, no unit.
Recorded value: 8
